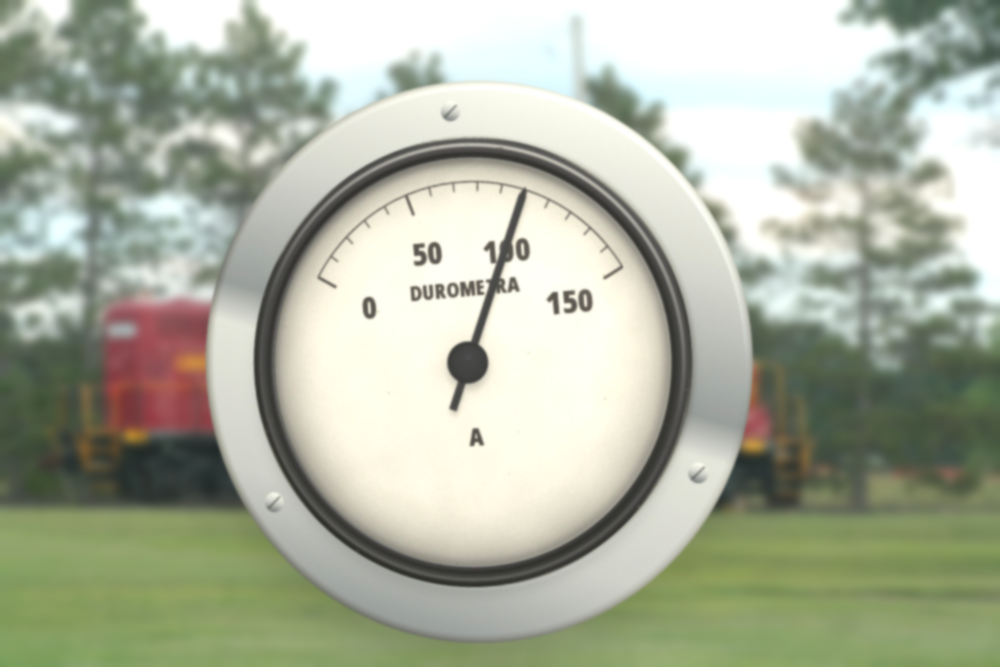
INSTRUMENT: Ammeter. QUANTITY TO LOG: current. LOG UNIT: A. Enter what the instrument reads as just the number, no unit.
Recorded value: 100
